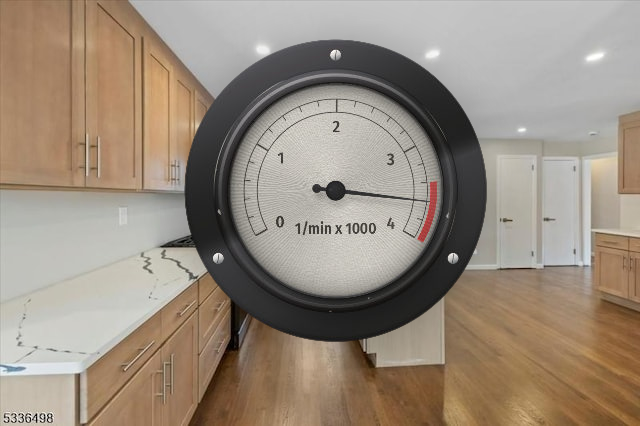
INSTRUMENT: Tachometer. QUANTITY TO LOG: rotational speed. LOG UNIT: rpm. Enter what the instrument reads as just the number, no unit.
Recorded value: 3600
